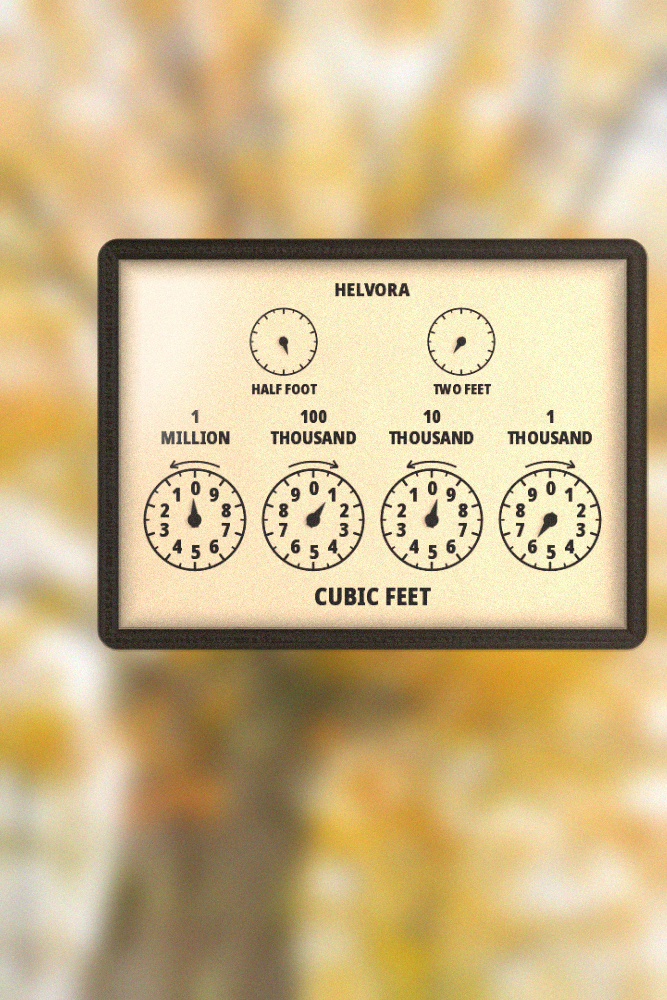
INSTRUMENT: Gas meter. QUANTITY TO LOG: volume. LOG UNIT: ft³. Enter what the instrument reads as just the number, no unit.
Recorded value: 9600
